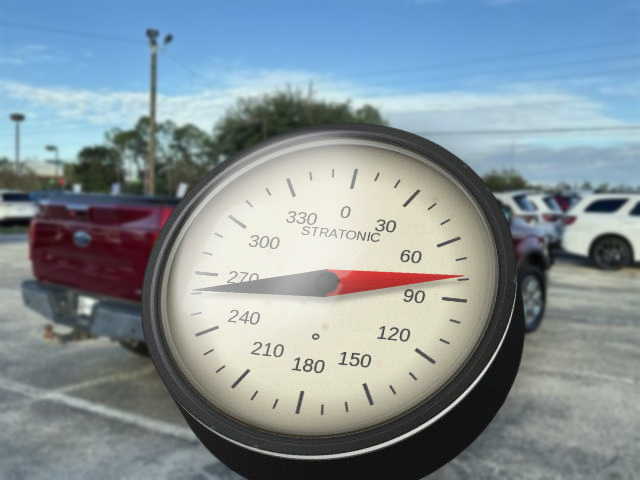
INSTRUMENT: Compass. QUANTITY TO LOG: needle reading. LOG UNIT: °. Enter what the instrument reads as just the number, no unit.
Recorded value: 80
